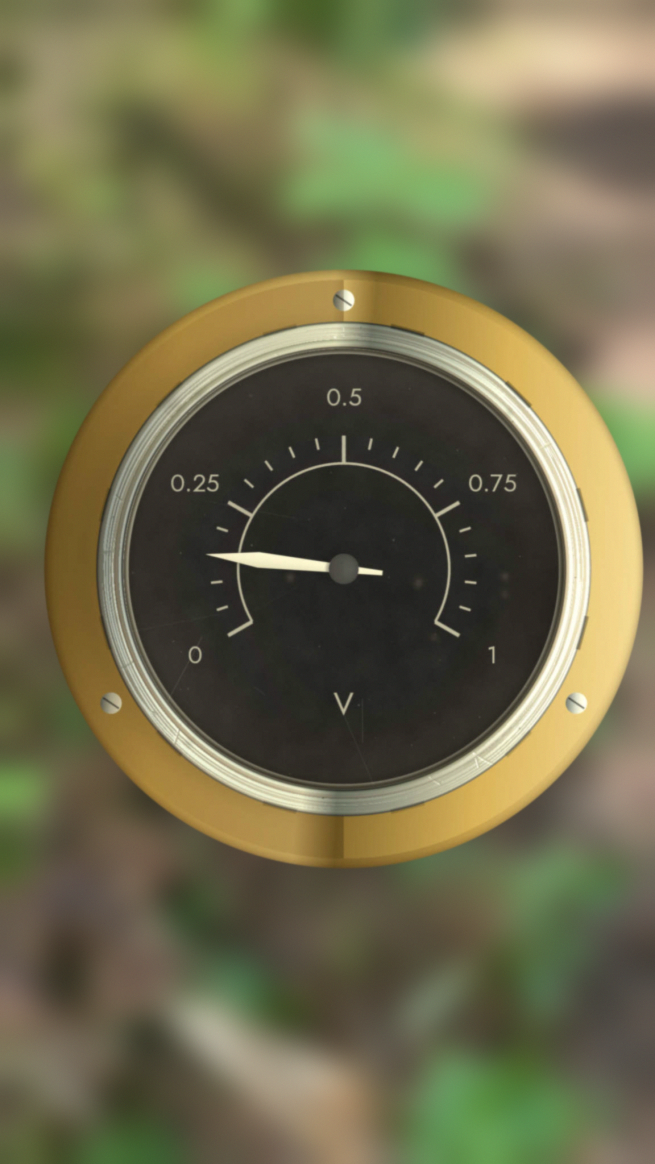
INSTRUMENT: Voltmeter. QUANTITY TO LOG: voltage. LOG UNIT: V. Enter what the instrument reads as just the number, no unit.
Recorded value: 0.15
